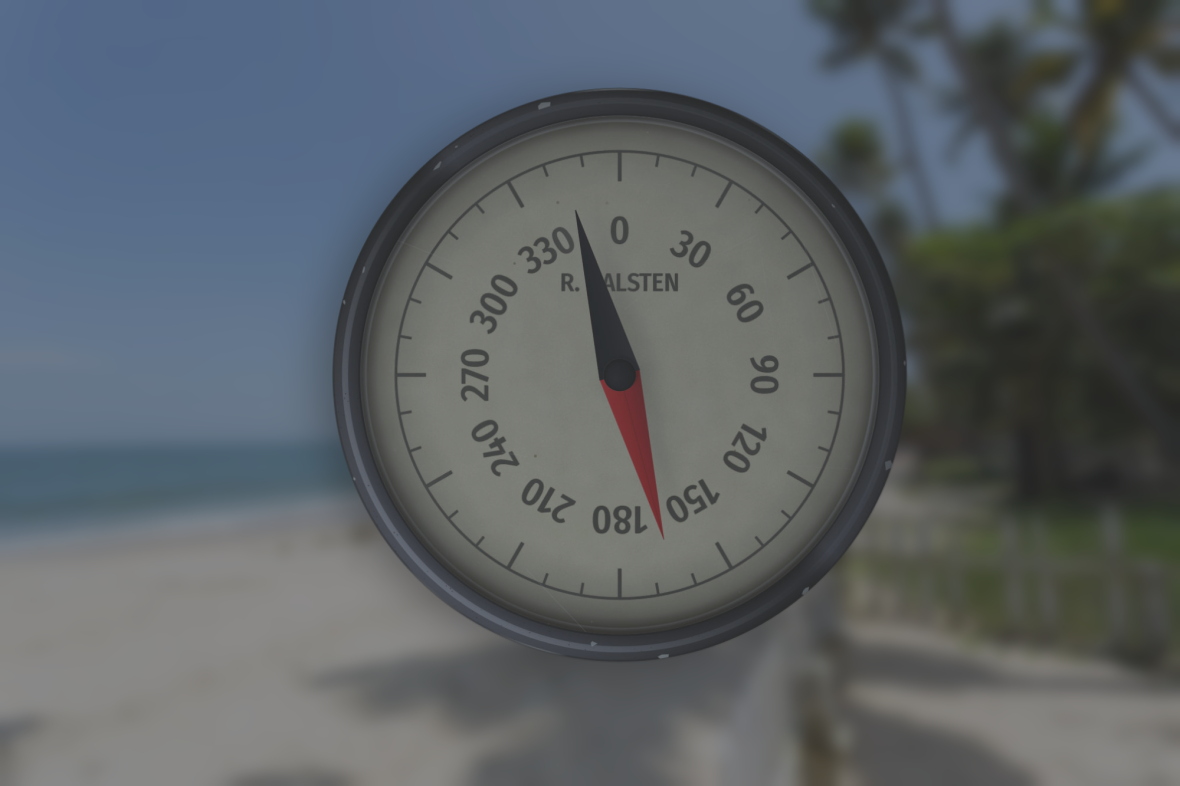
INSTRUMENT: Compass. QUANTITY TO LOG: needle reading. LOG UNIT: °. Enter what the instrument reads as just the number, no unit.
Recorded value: 165
